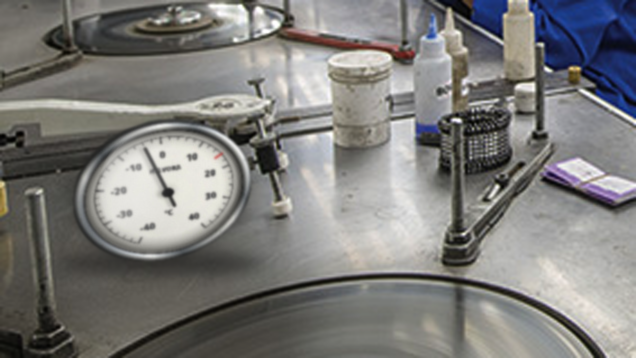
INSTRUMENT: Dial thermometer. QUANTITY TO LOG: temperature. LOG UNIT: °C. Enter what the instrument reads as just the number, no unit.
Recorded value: -4
